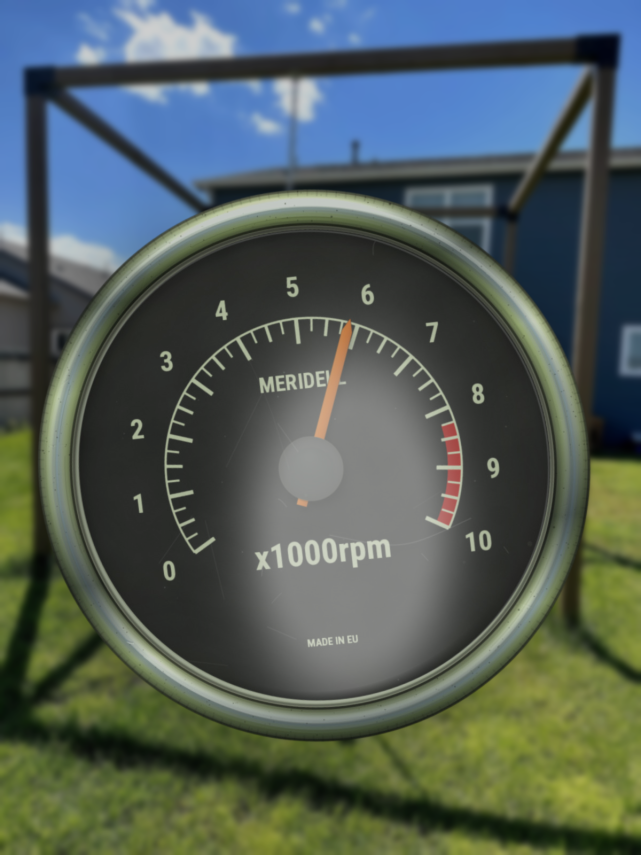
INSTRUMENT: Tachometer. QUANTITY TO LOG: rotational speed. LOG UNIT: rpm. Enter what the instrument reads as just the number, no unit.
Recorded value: 5875
